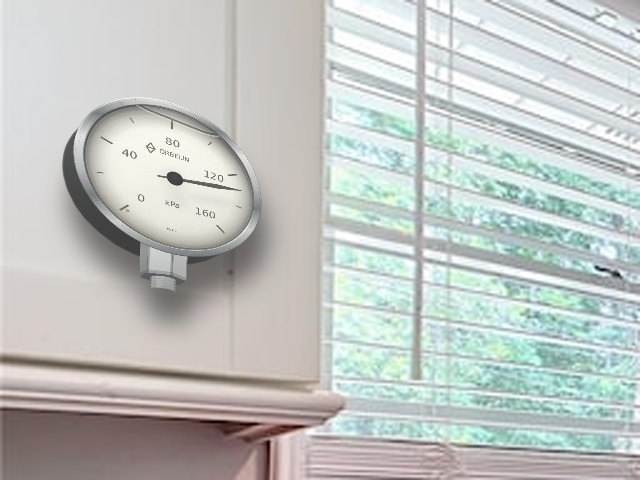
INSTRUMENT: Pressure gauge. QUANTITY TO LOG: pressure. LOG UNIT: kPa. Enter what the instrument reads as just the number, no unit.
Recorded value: 130
